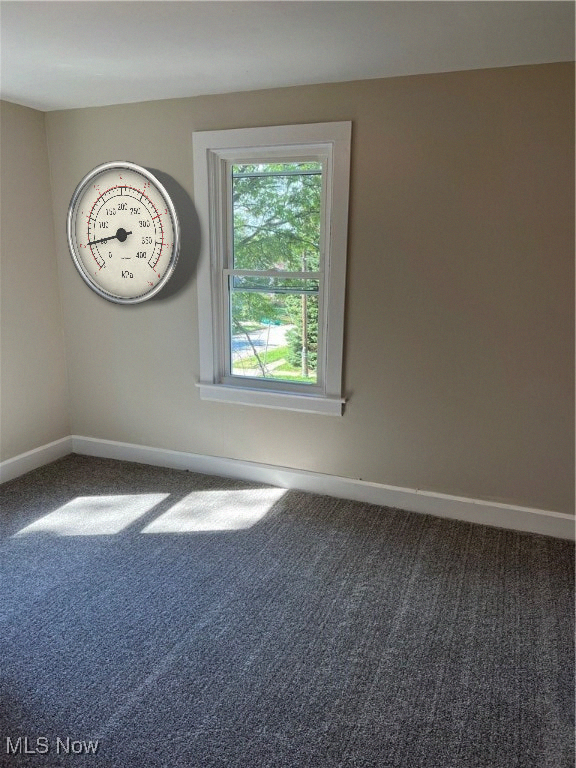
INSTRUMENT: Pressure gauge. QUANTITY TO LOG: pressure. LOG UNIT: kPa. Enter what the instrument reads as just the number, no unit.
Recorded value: 50
